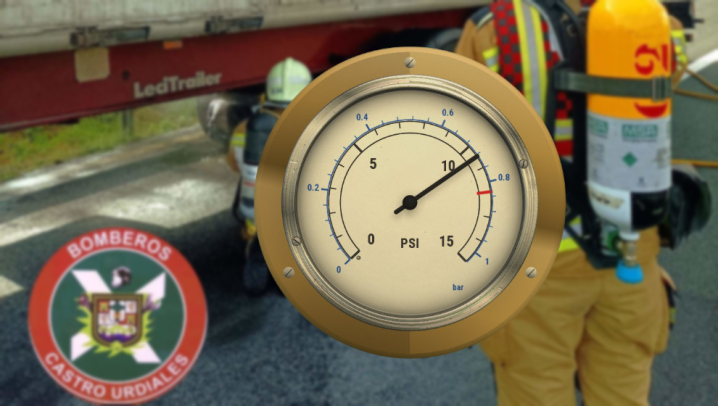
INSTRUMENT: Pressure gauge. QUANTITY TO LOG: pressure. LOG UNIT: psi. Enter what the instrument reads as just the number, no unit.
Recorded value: 10.5
